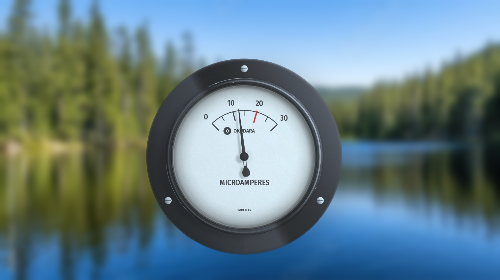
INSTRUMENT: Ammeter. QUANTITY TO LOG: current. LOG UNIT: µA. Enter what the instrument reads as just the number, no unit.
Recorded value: 12.5
